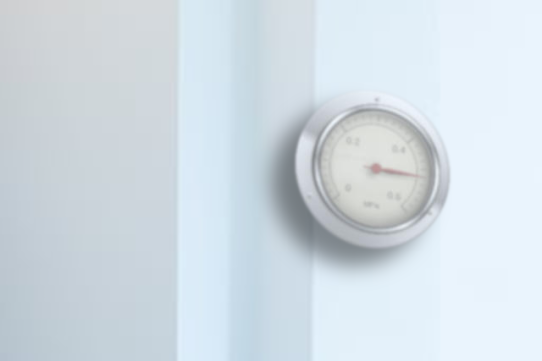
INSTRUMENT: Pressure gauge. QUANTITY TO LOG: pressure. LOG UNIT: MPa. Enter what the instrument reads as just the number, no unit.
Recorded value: 0.5
